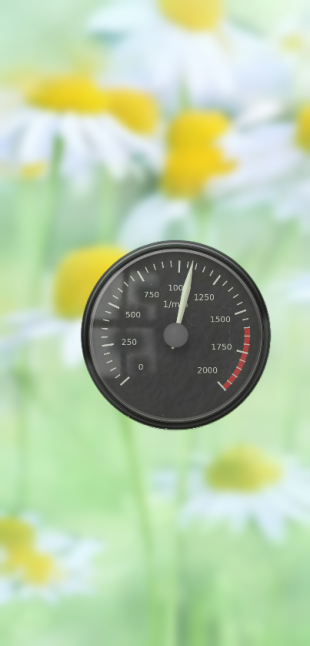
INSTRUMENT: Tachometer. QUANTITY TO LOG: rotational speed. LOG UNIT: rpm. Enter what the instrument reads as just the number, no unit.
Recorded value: 1075
